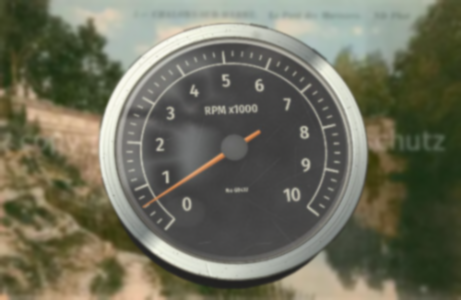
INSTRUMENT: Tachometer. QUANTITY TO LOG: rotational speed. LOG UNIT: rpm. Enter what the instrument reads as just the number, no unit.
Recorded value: 600
